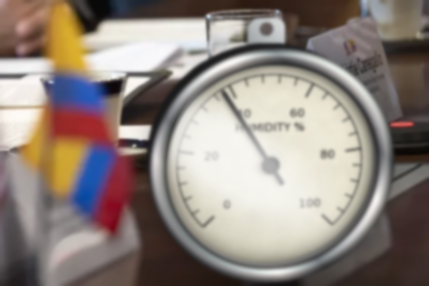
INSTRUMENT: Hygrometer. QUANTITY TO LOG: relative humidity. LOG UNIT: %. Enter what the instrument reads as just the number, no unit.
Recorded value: 38
